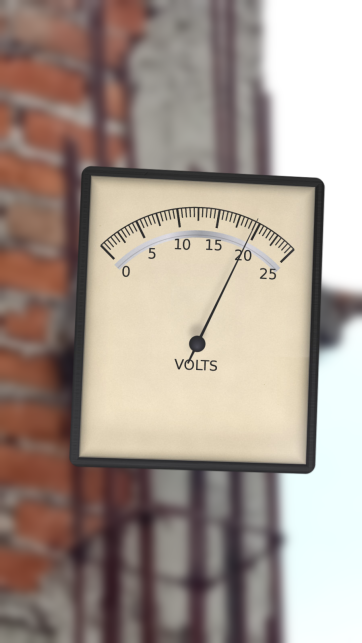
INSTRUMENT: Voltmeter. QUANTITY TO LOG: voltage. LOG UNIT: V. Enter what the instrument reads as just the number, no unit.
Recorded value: 19.5
